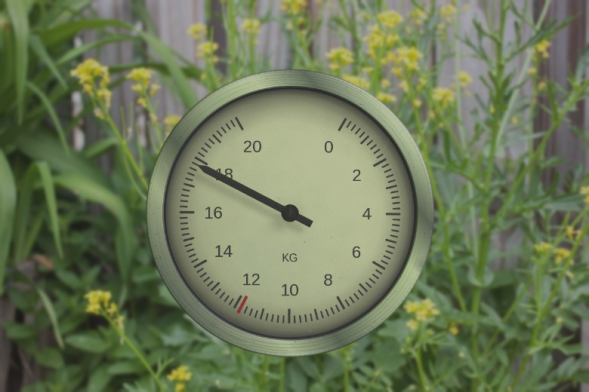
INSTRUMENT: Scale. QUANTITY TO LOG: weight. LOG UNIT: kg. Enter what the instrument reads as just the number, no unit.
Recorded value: 17.8
